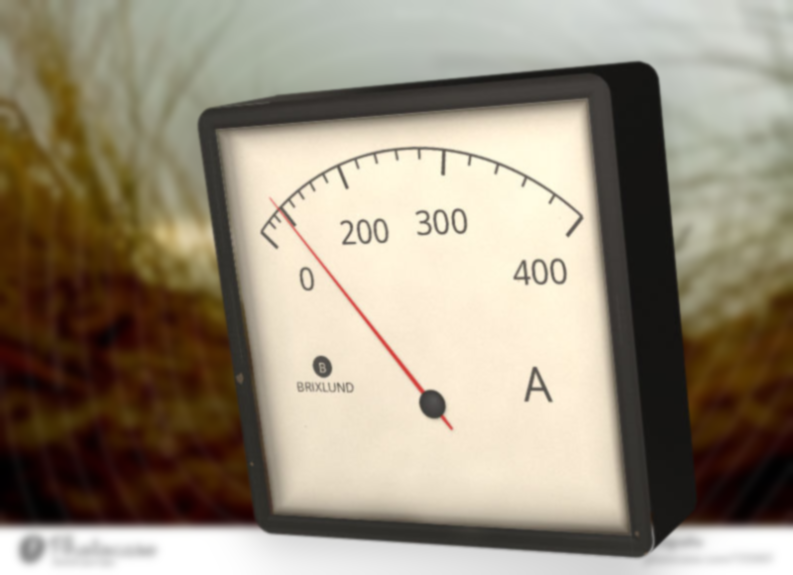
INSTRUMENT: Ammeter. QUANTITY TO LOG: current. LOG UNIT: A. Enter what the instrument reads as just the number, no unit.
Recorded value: 100
